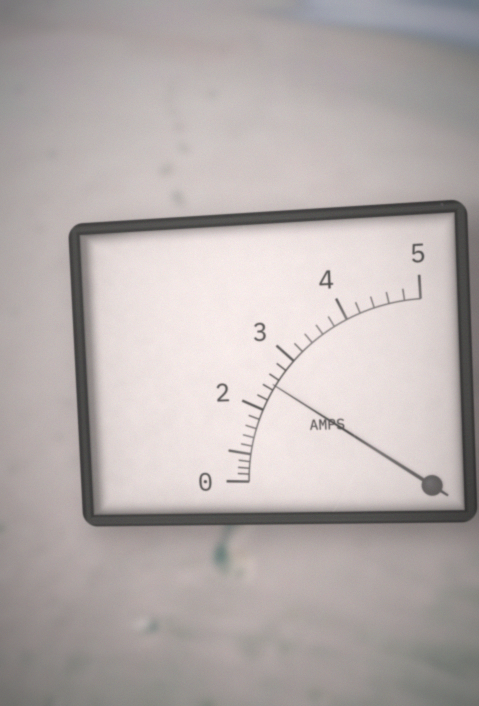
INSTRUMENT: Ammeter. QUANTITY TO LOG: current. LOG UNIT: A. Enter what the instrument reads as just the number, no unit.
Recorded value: 2.5
